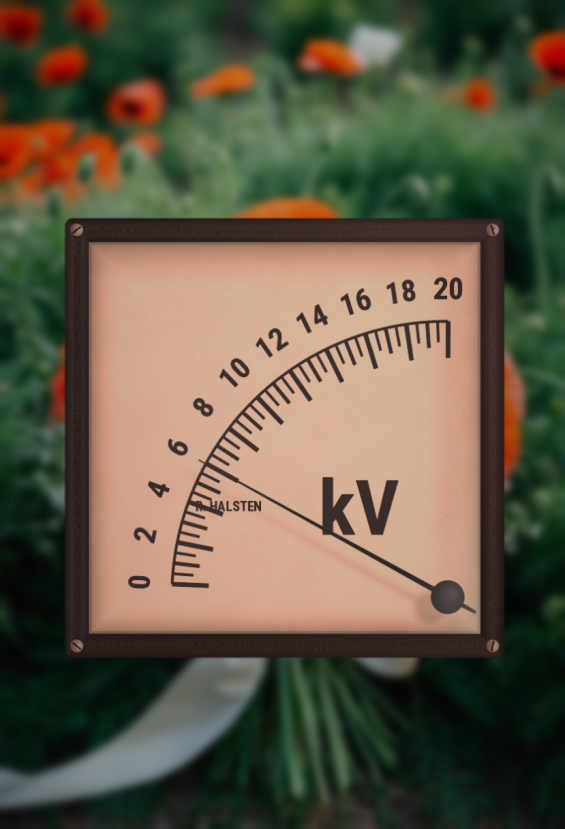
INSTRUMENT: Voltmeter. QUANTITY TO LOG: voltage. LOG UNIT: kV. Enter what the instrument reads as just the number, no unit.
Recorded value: 6
